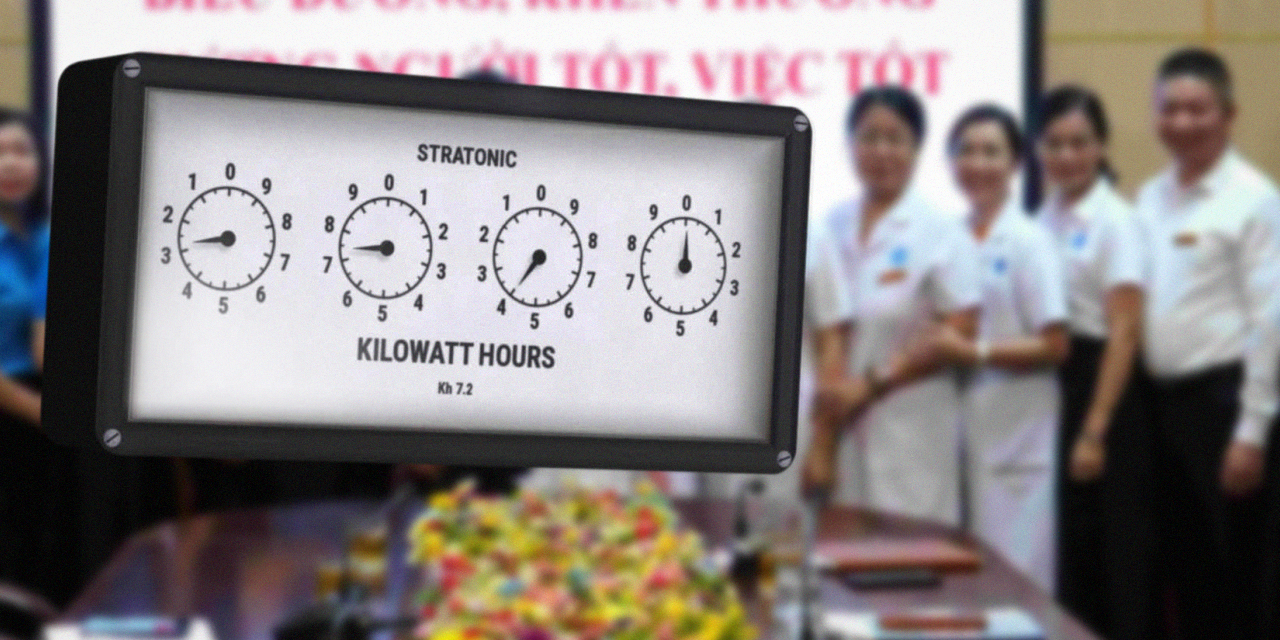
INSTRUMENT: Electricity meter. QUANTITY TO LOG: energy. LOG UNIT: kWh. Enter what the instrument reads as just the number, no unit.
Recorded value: 2740
